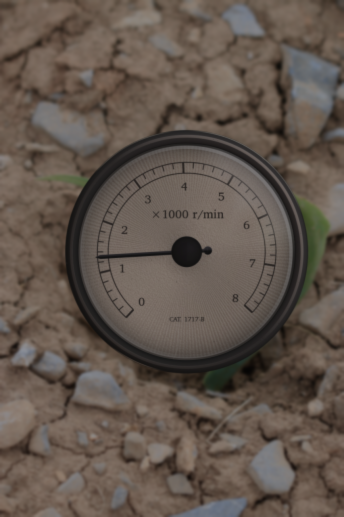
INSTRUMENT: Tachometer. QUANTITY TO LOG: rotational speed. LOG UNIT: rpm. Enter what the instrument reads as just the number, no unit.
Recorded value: 1300
